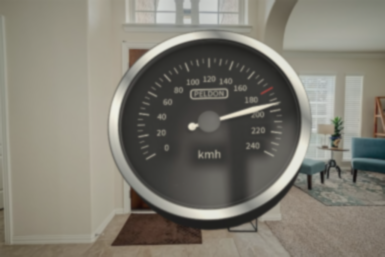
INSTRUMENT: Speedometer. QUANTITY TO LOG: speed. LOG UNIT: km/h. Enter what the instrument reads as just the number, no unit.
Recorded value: 195
